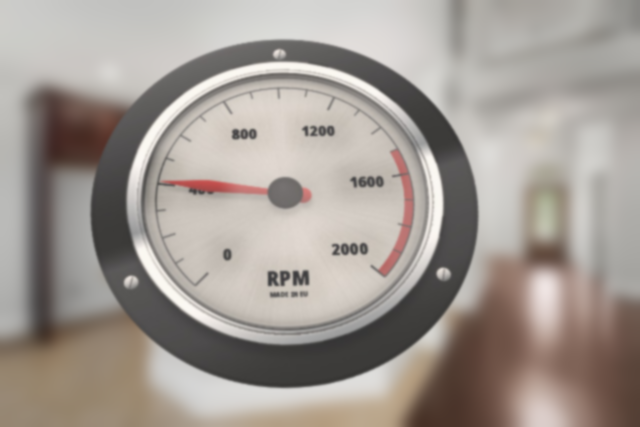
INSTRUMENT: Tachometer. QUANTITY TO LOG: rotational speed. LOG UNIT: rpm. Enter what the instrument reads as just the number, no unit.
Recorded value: 400
